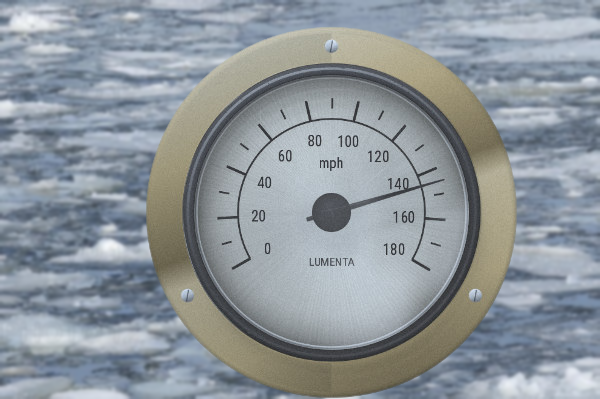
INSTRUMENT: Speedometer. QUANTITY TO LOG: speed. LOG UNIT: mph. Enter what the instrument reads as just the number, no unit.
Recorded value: 145
